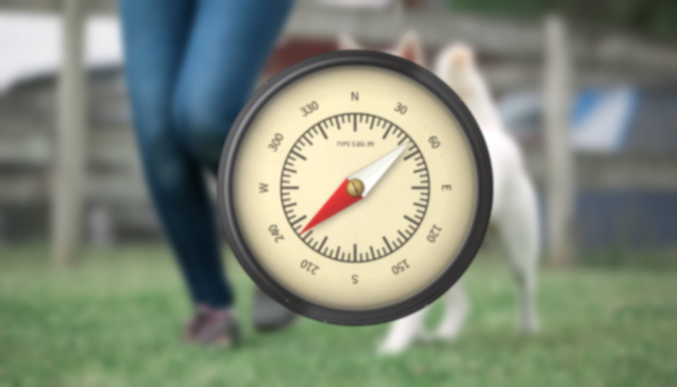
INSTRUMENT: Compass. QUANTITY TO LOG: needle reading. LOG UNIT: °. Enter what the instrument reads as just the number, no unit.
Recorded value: 230
